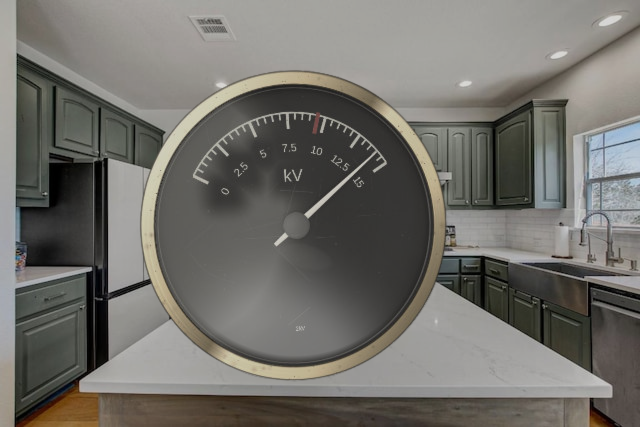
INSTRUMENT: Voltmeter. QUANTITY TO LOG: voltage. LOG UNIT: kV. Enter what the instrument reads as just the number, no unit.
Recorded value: 14
